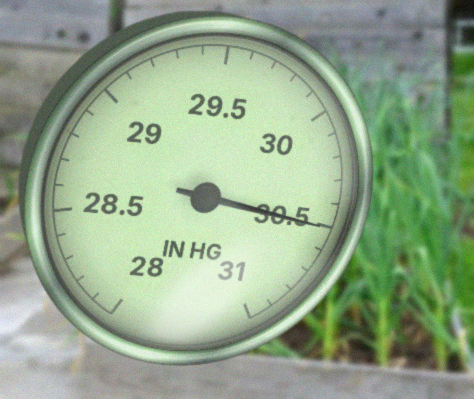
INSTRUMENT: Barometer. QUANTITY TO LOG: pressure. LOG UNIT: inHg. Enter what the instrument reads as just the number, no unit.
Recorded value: 30.5
